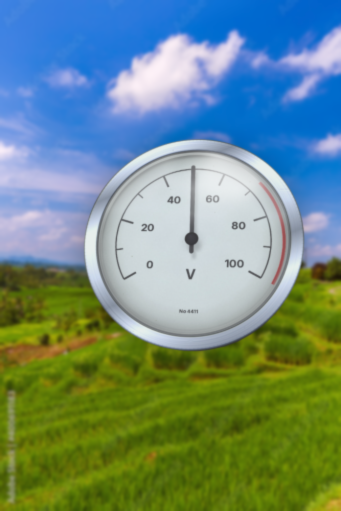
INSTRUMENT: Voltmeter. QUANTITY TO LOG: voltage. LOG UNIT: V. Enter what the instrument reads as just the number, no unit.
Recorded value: 50
